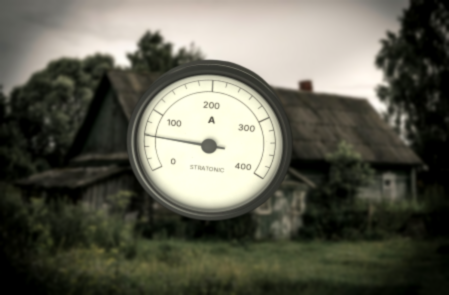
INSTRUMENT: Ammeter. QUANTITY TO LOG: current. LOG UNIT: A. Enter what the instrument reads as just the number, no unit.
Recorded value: 60
